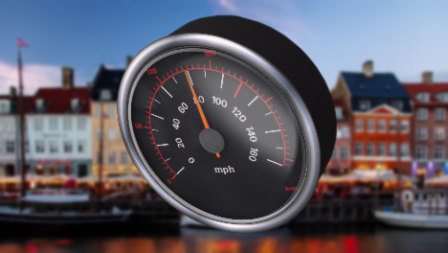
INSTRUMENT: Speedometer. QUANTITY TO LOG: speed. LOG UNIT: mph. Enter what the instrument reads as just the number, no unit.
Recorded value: 80
